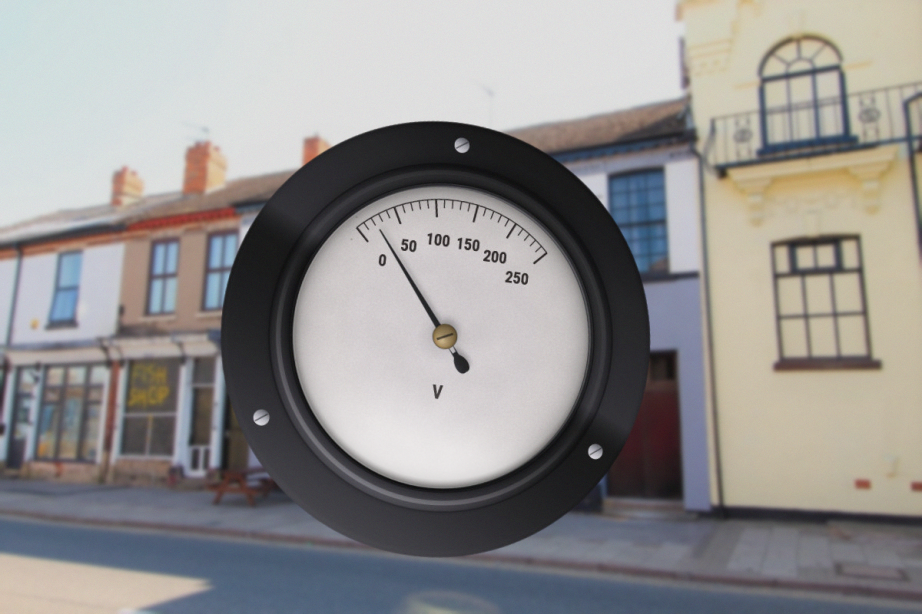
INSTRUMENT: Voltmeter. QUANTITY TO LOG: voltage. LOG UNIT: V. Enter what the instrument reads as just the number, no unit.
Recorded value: 20
